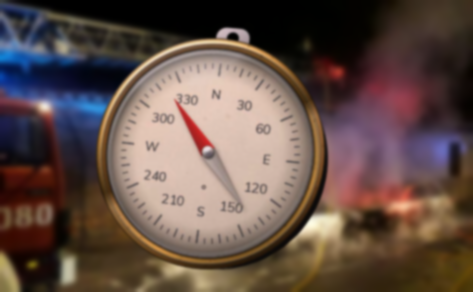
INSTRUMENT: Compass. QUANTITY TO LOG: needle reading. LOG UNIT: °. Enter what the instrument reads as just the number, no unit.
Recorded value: 320
